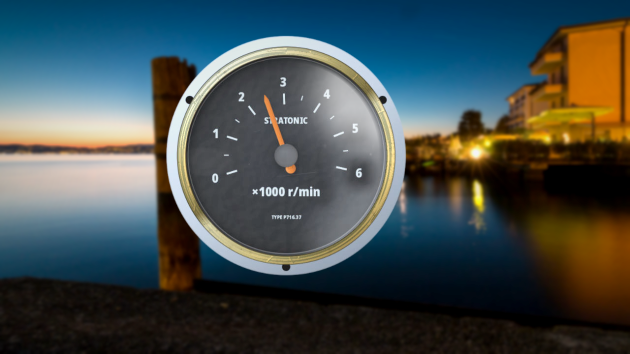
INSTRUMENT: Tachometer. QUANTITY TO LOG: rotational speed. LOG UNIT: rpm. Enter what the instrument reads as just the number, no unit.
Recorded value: 2500
